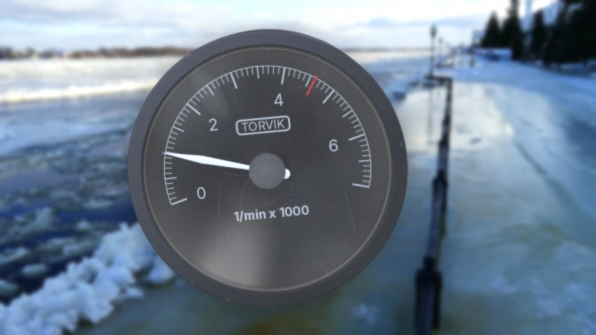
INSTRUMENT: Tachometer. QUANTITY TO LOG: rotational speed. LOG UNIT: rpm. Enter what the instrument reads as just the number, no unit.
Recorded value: 1000
